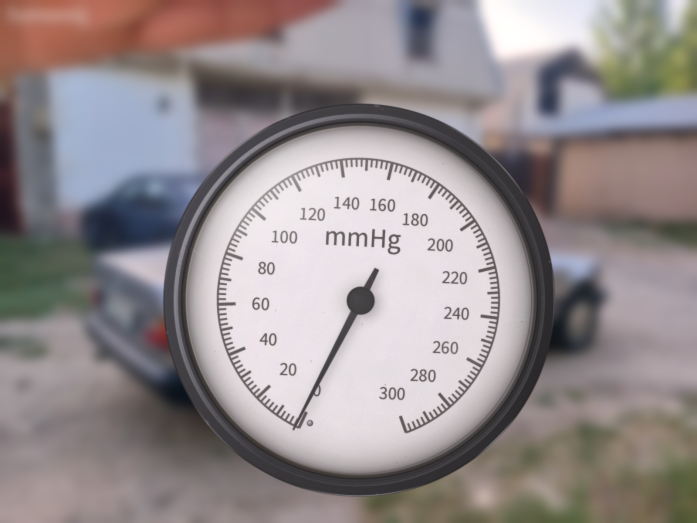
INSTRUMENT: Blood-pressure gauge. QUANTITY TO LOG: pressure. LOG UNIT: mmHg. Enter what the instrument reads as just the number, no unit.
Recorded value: 2
